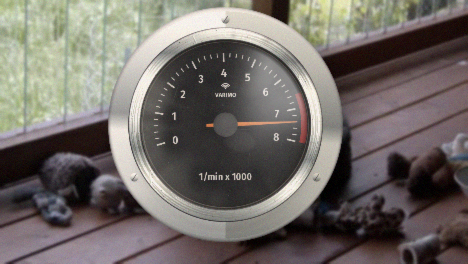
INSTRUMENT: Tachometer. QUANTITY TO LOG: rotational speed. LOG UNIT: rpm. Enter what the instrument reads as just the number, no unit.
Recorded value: 7400
